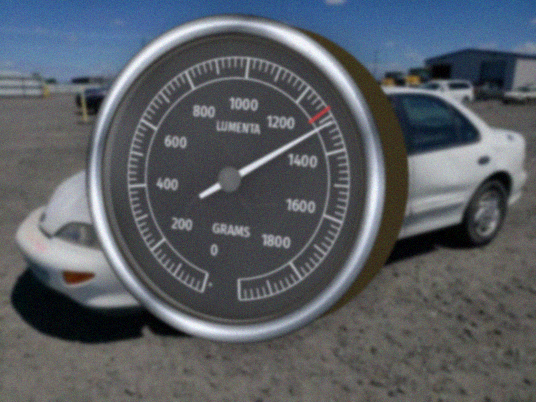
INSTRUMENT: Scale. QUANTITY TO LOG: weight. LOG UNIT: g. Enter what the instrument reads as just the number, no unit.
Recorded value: 1320
